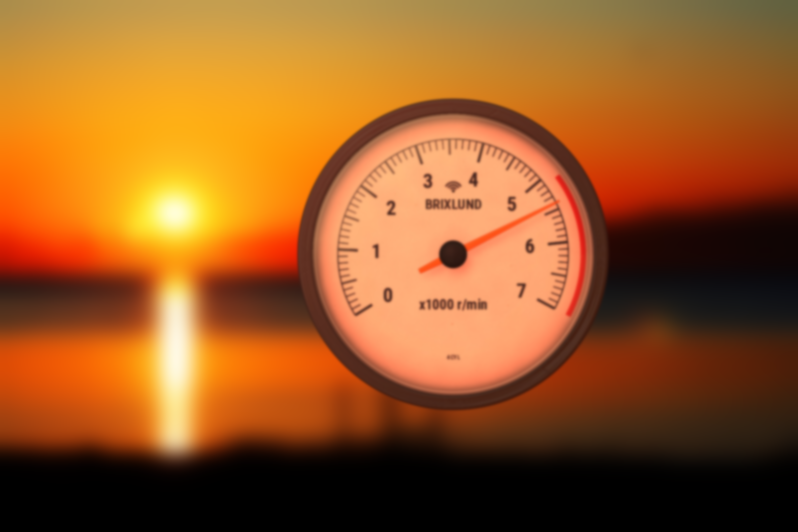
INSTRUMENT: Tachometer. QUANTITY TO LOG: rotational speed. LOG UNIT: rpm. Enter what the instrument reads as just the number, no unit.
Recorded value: 5400
